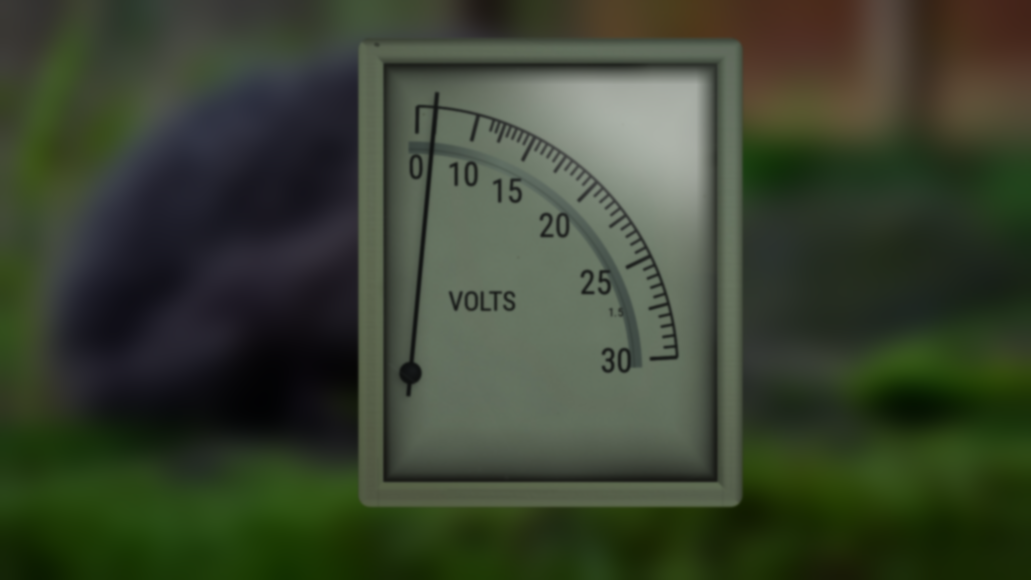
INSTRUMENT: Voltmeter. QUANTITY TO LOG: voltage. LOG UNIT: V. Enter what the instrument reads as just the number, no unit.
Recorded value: 5
